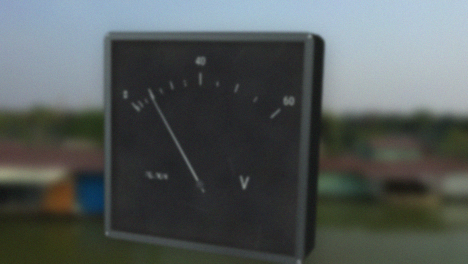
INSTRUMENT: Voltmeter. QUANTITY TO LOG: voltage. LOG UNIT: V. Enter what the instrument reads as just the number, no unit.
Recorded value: 20
